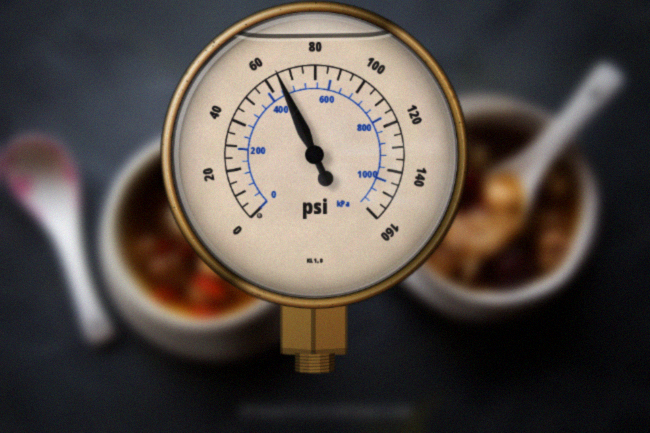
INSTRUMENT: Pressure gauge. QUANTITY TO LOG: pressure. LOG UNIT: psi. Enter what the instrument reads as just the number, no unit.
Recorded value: 65
